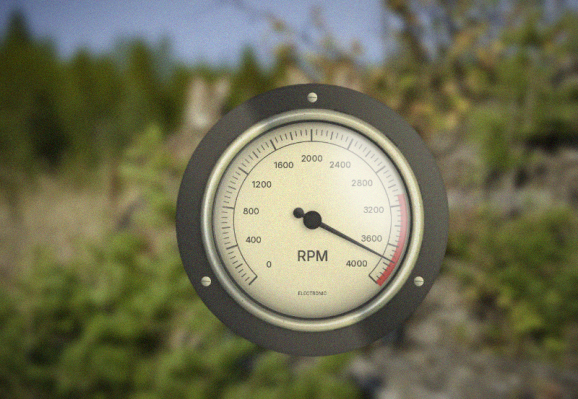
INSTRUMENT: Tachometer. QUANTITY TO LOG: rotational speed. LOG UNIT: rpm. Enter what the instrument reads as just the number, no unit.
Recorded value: 3750
